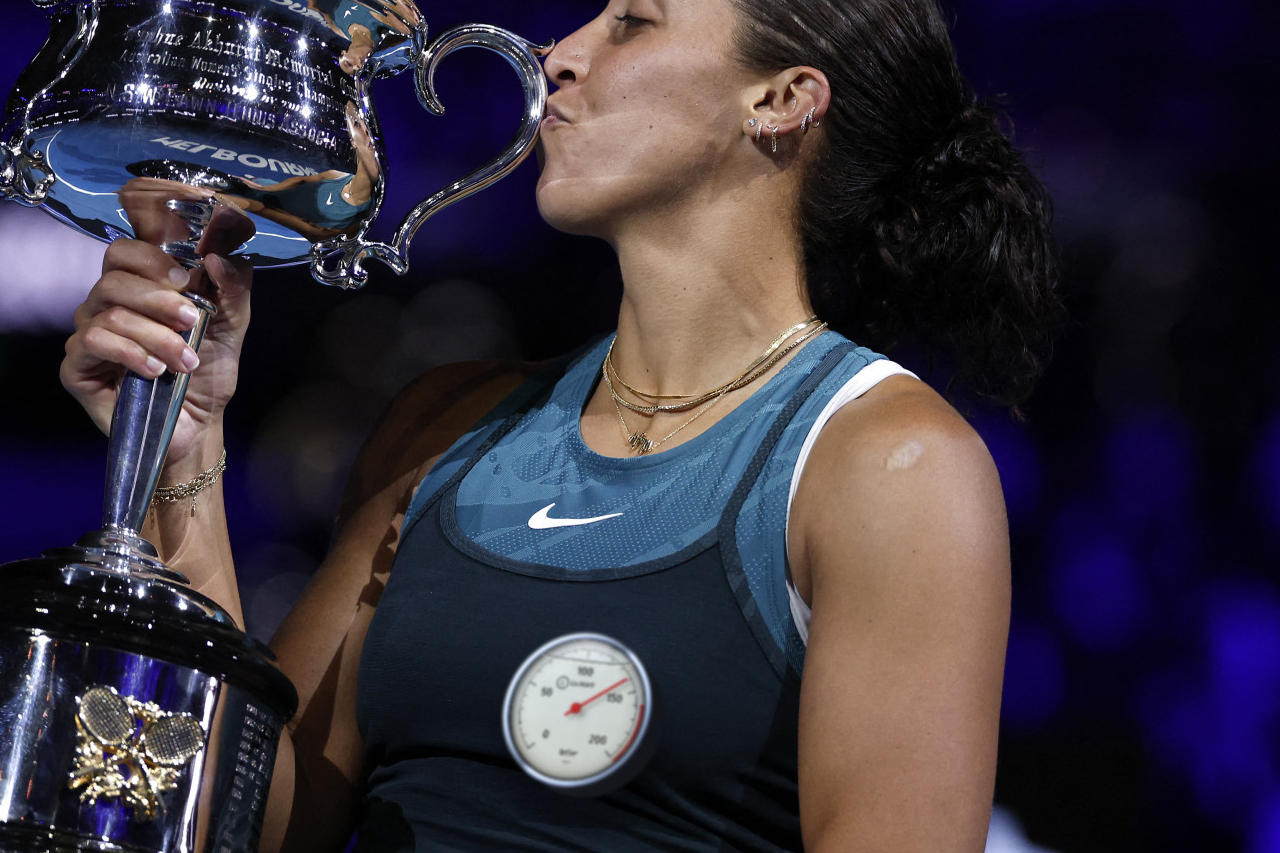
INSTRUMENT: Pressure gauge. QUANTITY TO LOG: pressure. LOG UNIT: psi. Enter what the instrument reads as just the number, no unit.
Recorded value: 140
